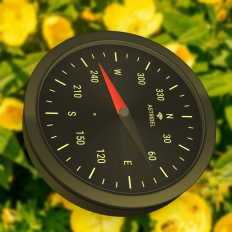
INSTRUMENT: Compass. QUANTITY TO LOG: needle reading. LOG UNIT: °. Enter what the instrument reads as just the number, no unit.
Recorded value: 250
